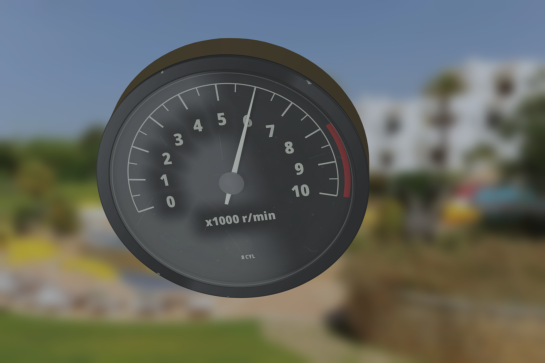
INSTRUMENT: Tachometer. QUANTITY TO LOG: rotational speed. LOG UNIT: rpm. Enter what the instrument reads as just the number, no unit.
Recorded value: 6000
